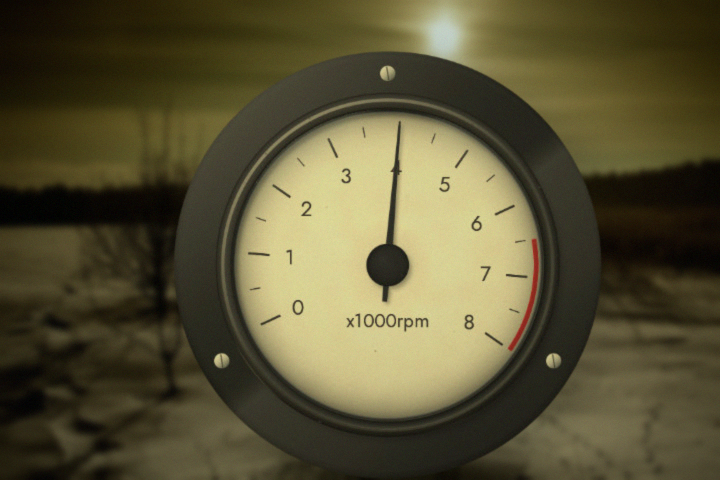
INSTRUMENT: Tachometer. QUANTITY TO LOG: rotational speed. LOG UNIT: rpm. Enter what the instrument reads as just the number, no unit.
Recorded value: 4000
